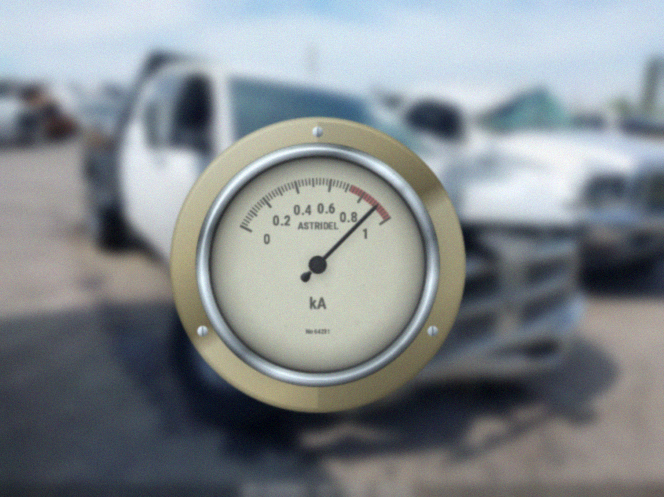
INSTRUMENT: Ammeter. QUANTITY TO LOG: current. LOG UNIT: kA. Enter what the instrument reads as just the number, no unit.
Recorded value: 0.9
